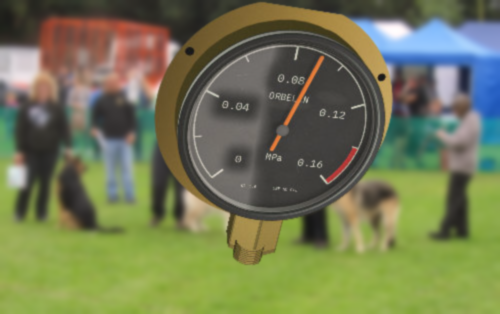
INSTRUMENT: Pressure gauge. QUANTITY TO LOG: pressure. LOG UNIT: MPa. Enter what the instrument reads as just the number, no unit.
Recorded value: 0.09
